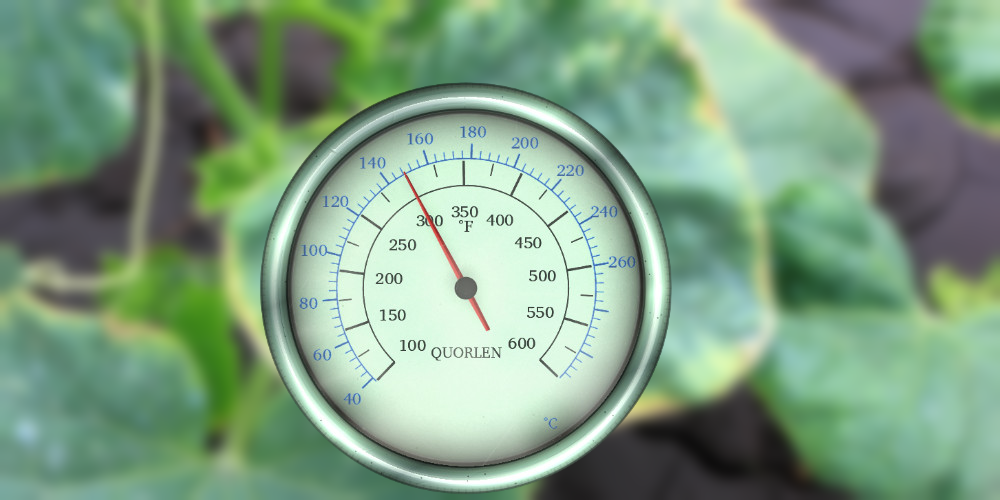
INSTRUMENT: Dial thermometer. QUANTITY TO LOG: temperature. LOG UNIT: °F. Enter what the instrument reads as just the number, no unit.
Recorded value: 300
